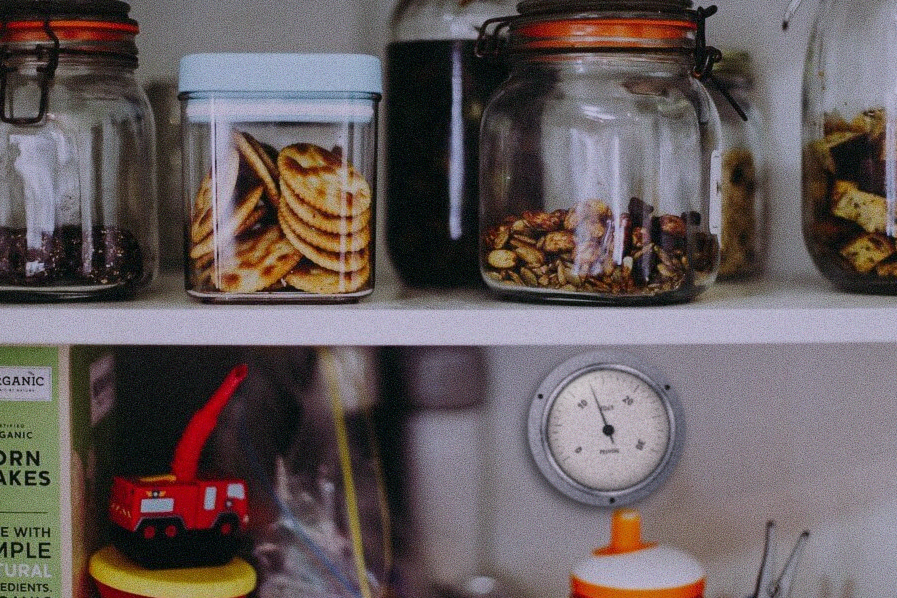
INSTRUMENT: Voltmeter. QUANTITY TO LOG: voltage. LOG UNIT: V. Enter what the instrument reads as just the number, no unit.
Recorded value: 13
